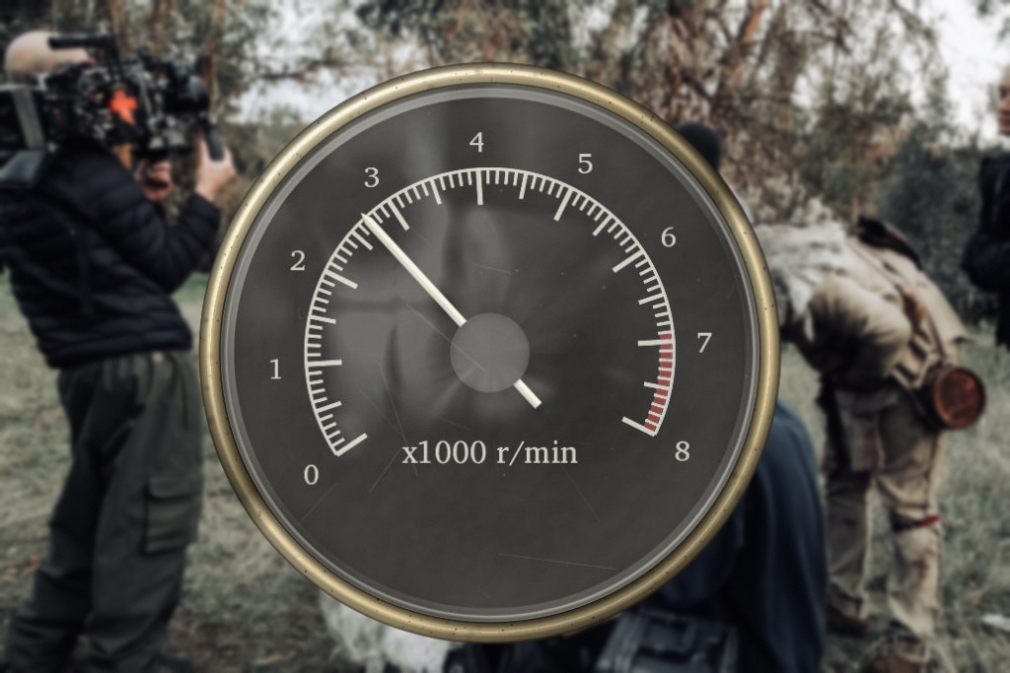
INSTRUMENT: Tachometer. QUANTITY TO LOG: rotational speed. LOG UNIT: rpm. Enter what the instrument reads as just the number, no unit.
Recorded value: 2700
